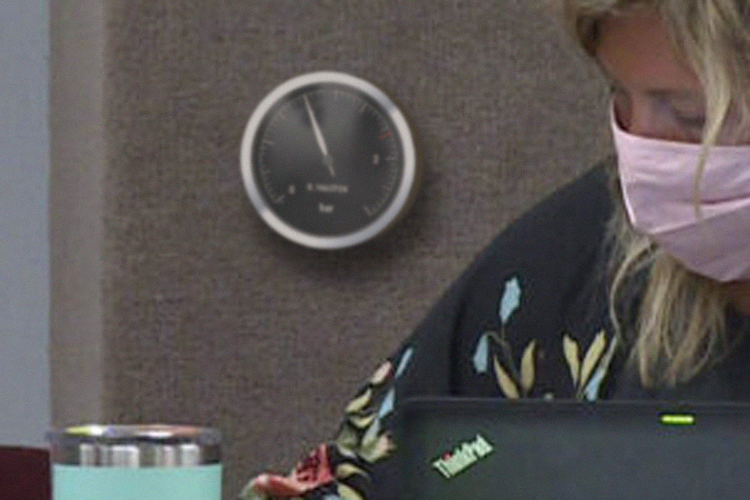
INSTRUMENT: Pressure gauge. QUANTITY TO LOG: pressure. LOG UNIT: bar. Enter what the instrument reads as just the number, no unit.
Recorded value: 1
